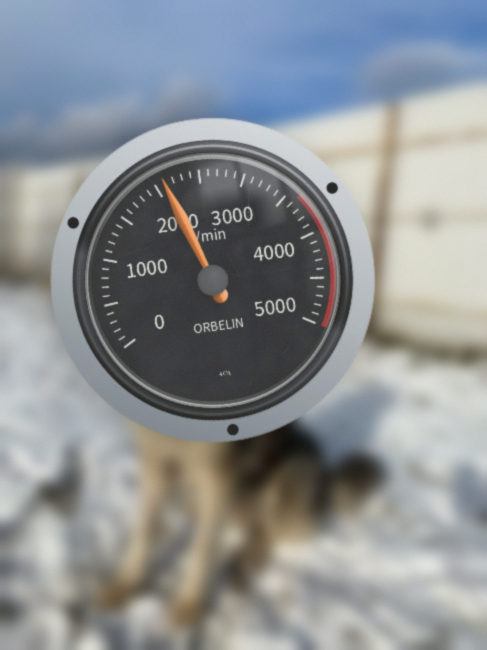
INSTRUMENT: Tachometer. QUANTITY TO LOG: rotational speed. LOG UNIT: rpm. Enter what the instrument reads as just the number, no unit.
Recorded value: 2100
